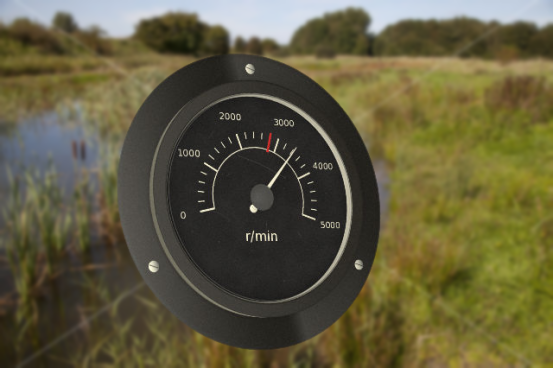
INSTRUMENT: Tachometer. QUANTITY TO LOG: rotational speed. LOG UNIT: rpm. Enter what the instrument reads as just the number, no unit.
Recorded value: 3400
